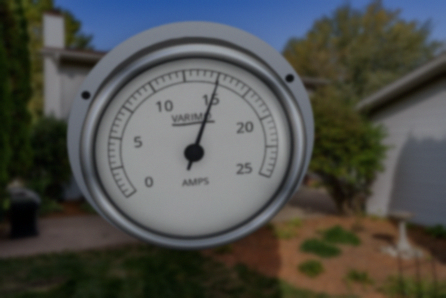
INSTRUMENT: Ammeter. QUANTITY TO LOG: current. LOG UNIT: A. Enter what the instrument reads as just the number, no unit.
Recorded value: 15
